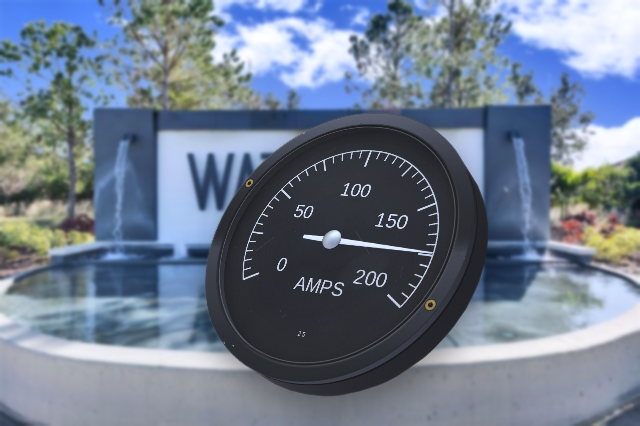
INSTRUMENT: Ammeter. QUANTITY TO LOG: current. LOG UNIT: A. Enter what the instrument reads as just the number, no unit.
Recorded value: 175
